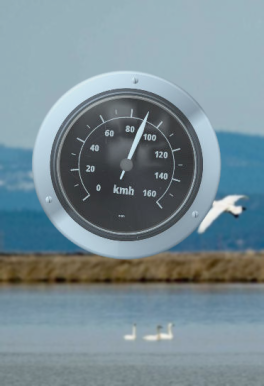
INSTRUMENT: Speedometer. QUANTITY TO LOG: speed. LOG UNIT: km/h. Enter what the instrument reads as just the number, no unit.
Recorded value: 90
